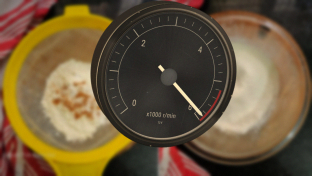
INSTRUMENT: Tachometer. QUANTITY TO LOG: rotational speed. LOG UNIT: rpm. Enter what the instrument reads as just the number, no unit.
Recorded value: 5900
